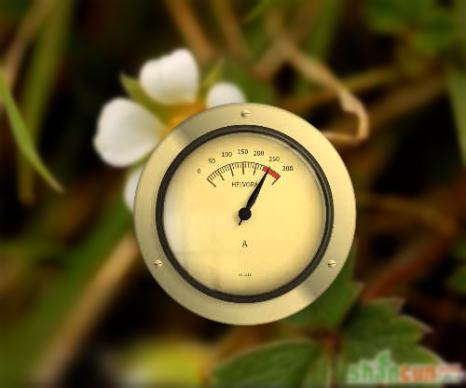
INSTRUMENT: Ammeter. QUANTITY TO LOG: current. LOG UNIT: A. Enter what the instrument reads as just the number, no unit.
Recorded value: 250
